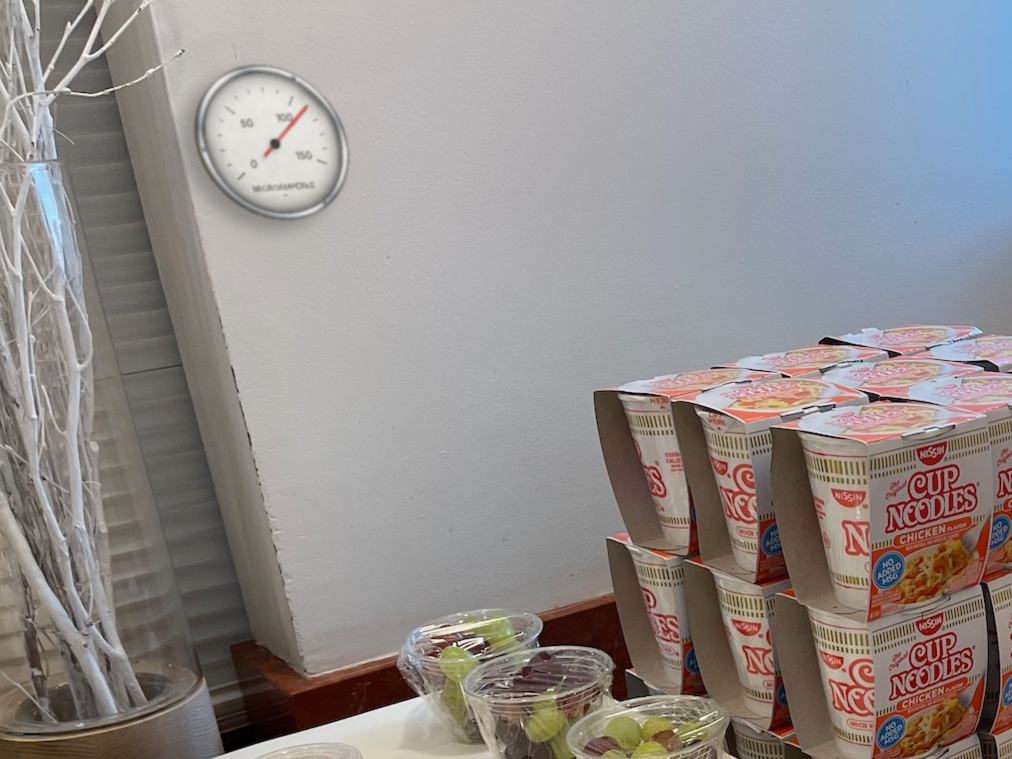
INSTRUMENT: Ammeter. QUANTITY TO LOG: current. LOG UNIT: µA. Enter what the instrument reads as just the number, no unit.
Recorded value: 110
